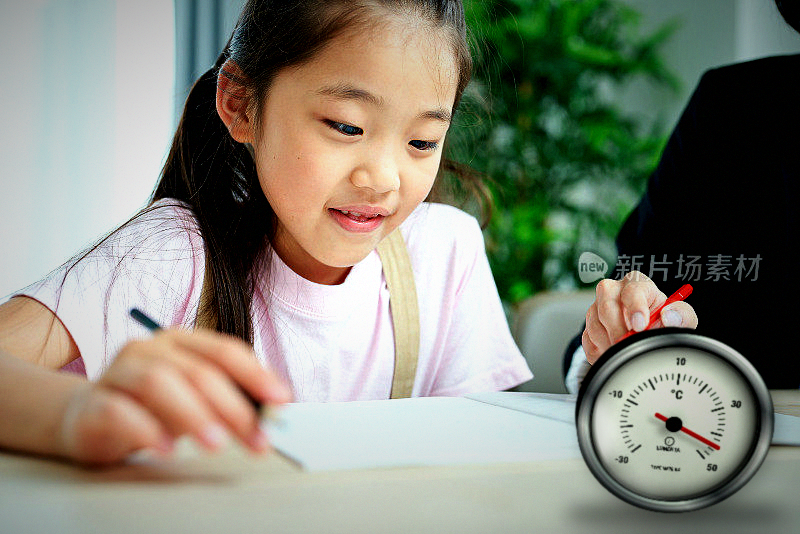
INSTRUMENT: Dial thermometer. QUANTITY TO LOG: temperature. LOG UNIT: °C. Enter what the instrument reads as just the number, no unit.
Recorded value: 44
